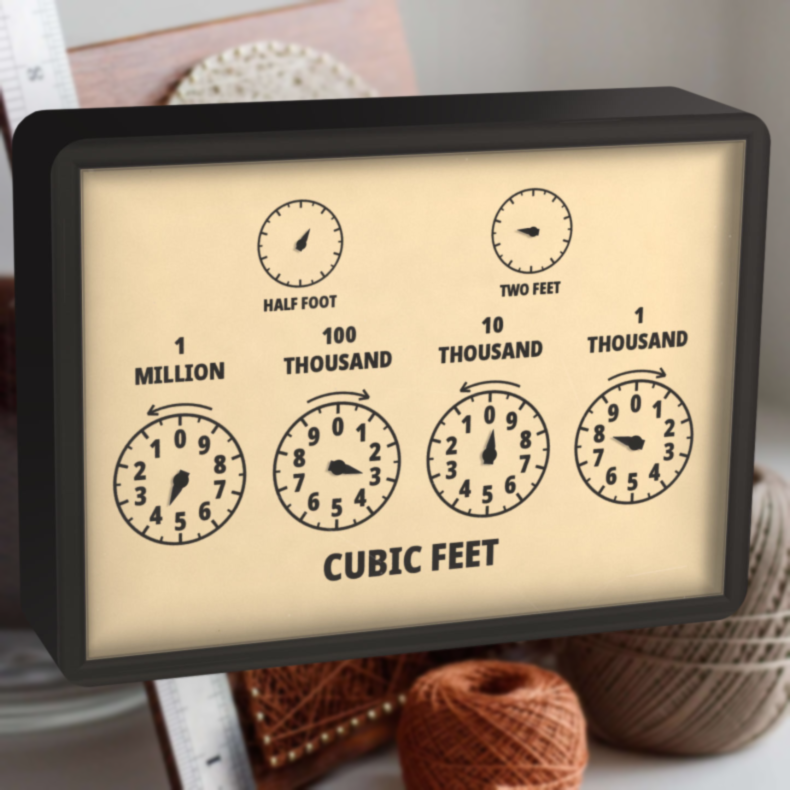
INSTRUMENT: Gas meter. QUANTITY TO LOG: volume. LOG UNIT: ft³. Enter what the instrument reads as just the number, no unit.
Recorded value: 429800
